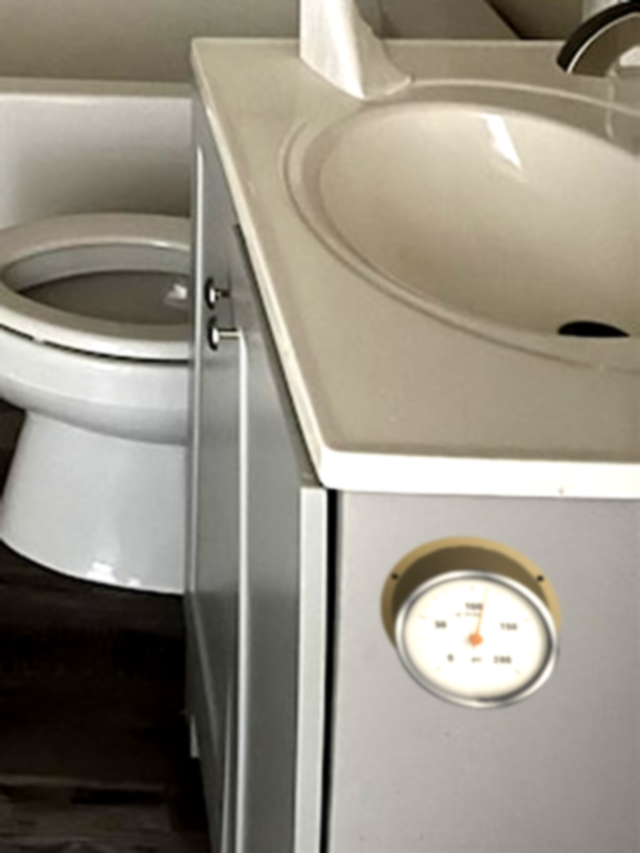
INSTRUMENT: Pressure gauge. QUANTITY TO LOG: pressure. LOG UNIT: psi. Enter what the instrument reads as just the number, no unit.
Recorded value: 110
